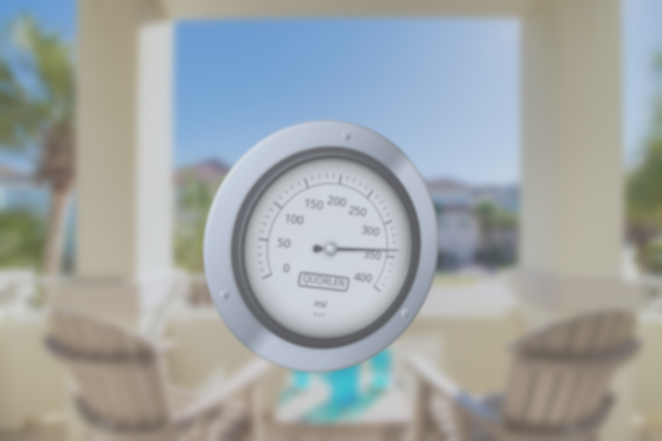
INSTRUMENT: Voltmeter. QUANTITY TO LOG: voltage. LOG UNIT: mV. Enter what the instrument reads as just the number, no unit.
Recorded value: 340
